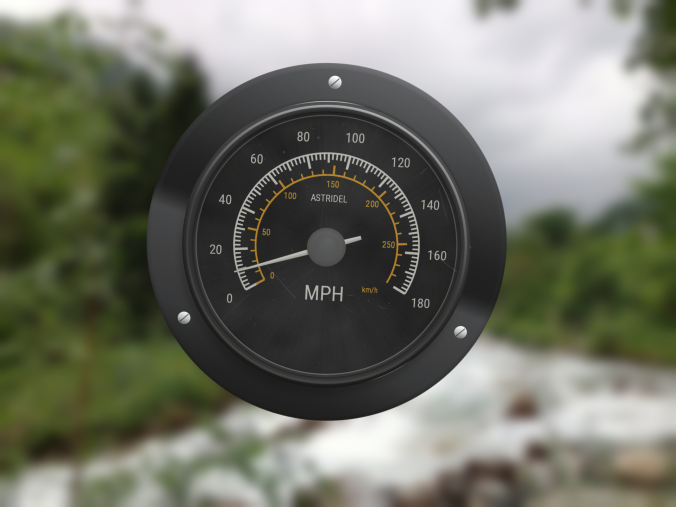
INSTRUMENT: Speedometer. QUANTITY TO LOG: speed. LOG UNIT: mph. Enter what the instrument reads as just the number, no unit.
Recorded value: 10
